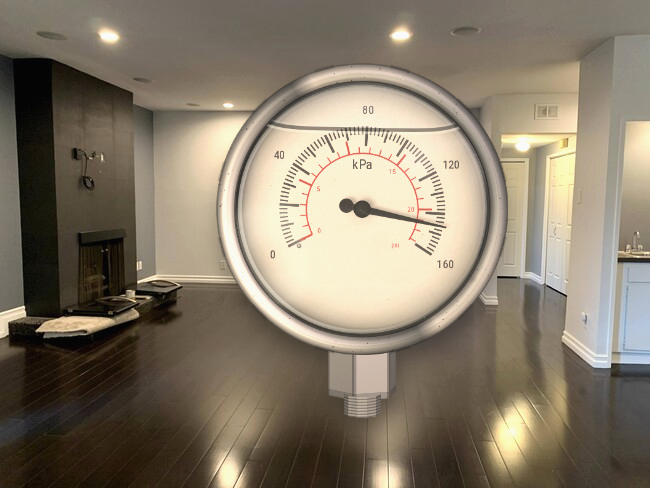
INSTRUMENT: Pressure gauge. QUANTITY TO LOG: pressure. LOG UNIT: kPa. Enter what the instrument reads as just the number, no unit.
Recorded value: 146
